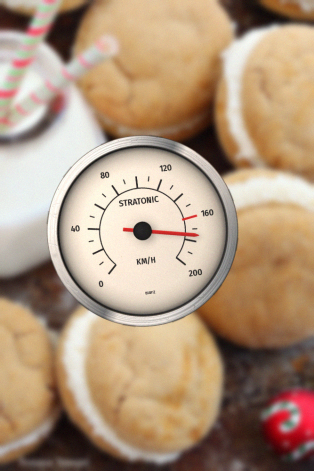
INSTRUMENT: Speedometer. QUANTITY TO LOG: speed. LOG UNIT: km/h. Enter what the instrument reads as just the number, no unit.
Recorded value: 175
